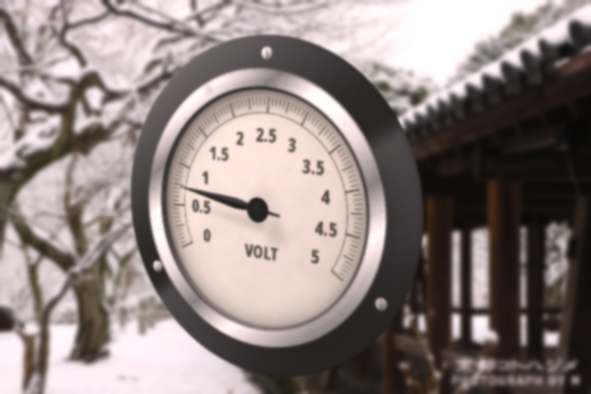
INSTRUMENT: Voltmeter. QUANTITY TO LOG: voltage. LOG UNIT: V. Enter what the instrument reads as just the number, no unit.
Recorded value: 0.75
